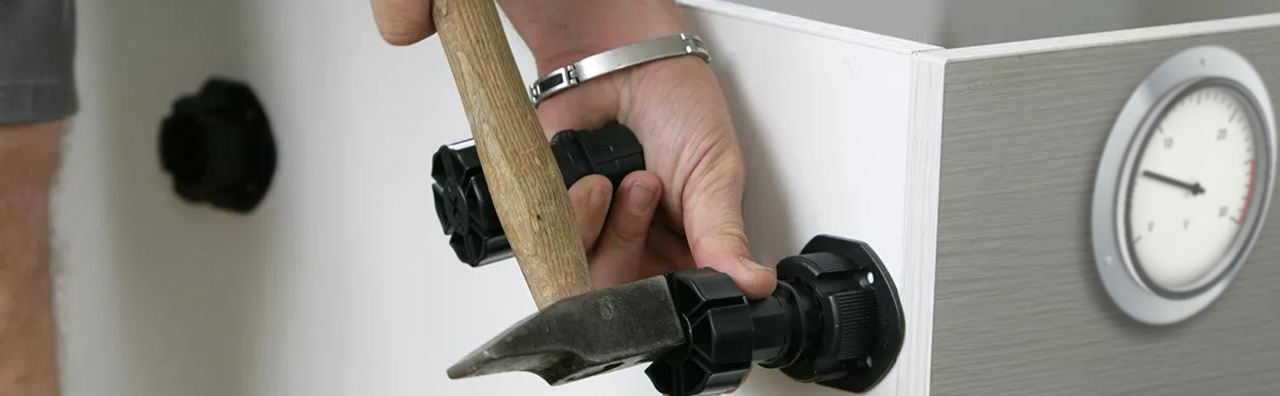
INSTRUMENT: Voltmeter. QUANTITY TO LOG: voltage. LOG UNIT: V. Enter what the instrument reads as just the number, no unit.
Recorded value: 6
